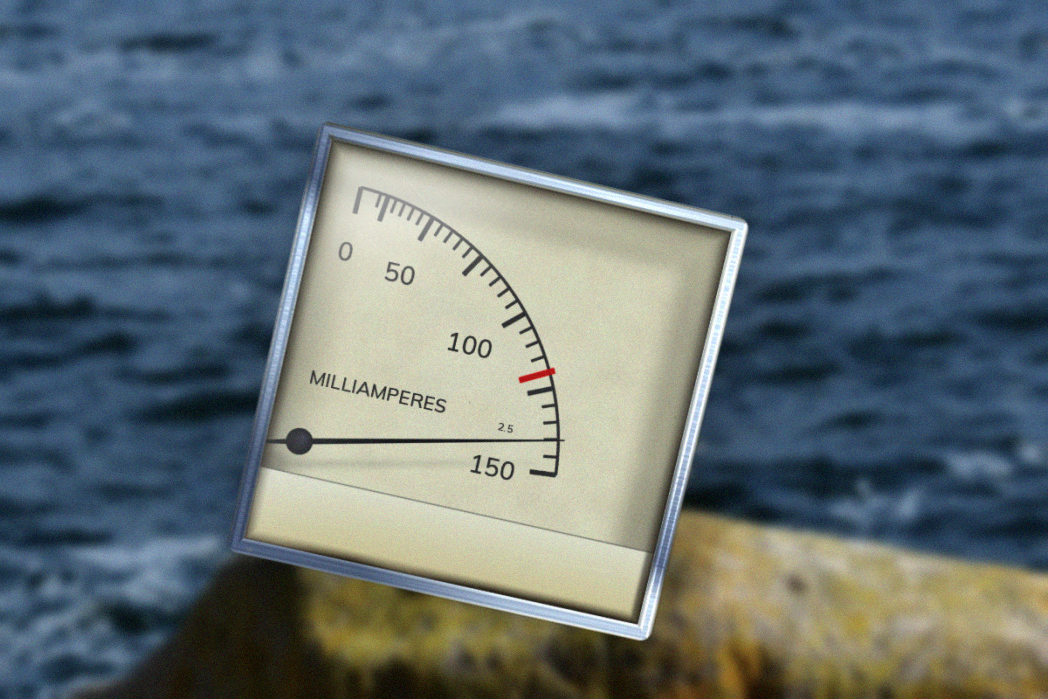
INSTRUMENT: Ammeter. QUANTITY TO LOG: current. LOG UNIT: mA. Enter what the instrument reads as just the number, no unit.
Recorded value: 140
